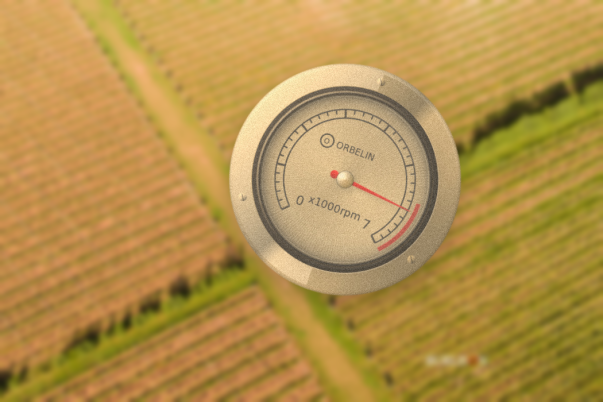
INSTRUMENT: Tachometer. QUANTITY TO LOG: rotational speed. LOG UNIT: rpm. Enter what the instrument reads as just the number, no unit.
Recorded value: 6000
